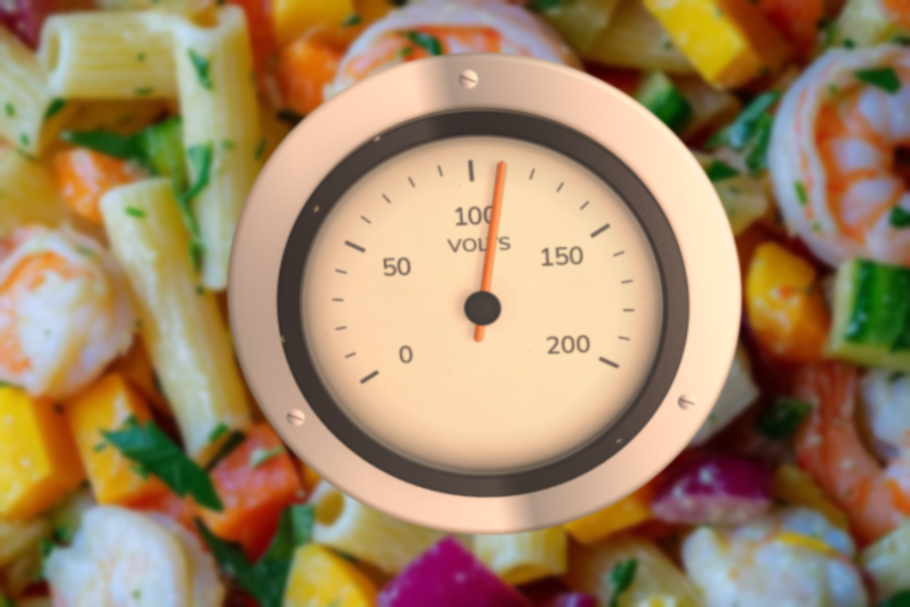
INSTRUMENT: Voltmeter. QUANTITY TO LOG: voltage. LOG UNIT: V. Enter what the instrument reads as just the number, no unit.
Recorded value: 110
